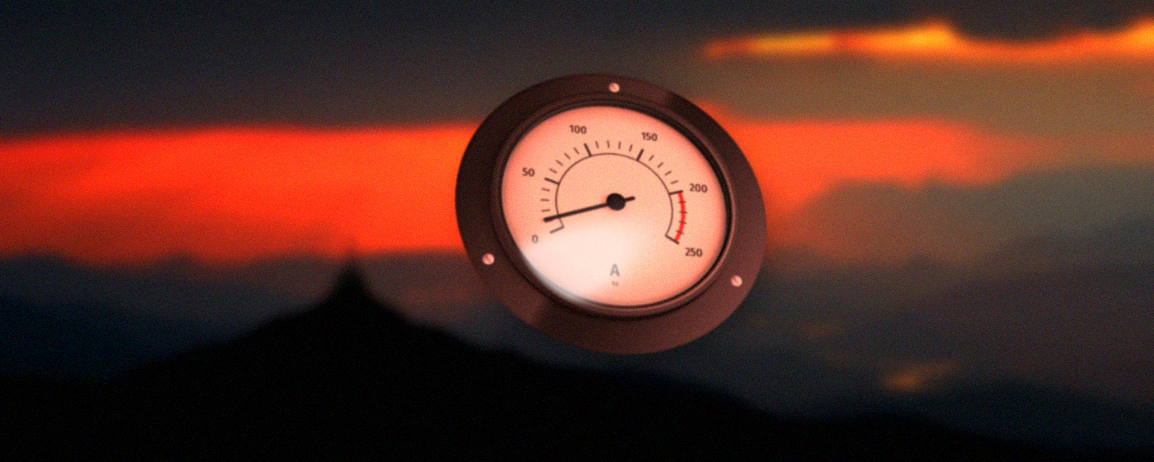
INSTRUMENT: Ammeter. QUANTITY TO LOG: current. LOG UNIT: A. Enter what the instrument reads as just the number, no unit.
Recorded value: 10
